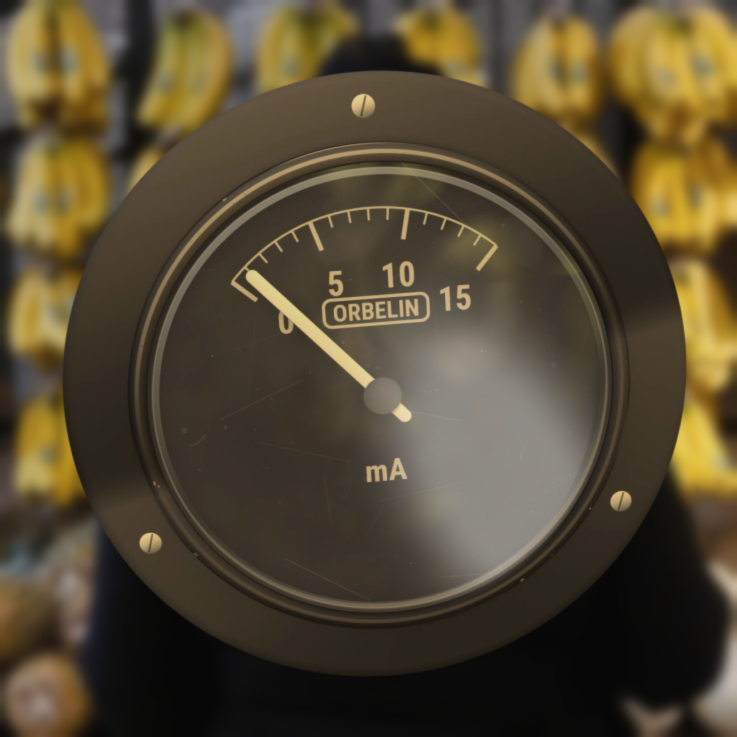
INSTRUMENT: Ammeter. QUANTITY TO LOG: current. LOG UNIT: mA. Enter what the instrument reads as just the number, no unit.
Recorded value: 1
